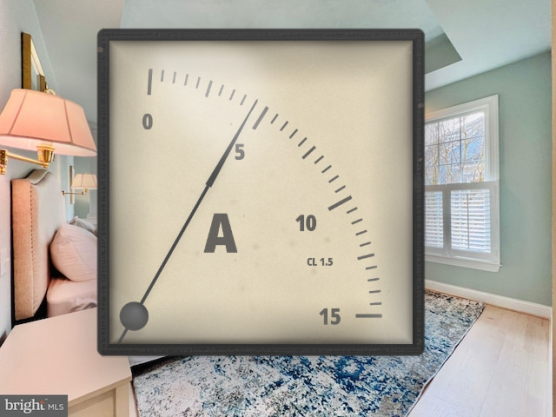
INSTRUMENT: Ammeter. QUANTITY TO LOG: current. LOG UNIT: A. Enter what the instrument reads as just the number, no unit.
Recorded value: 4.5
